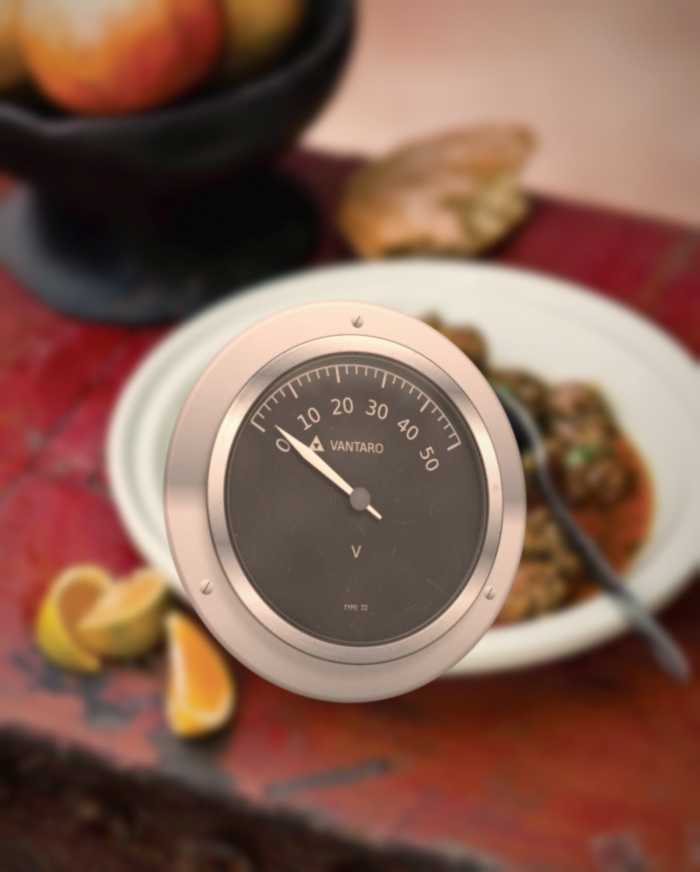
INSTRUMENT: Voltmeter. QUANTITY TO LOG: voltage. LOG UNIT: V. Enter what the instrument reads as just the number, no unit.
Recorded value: 2
